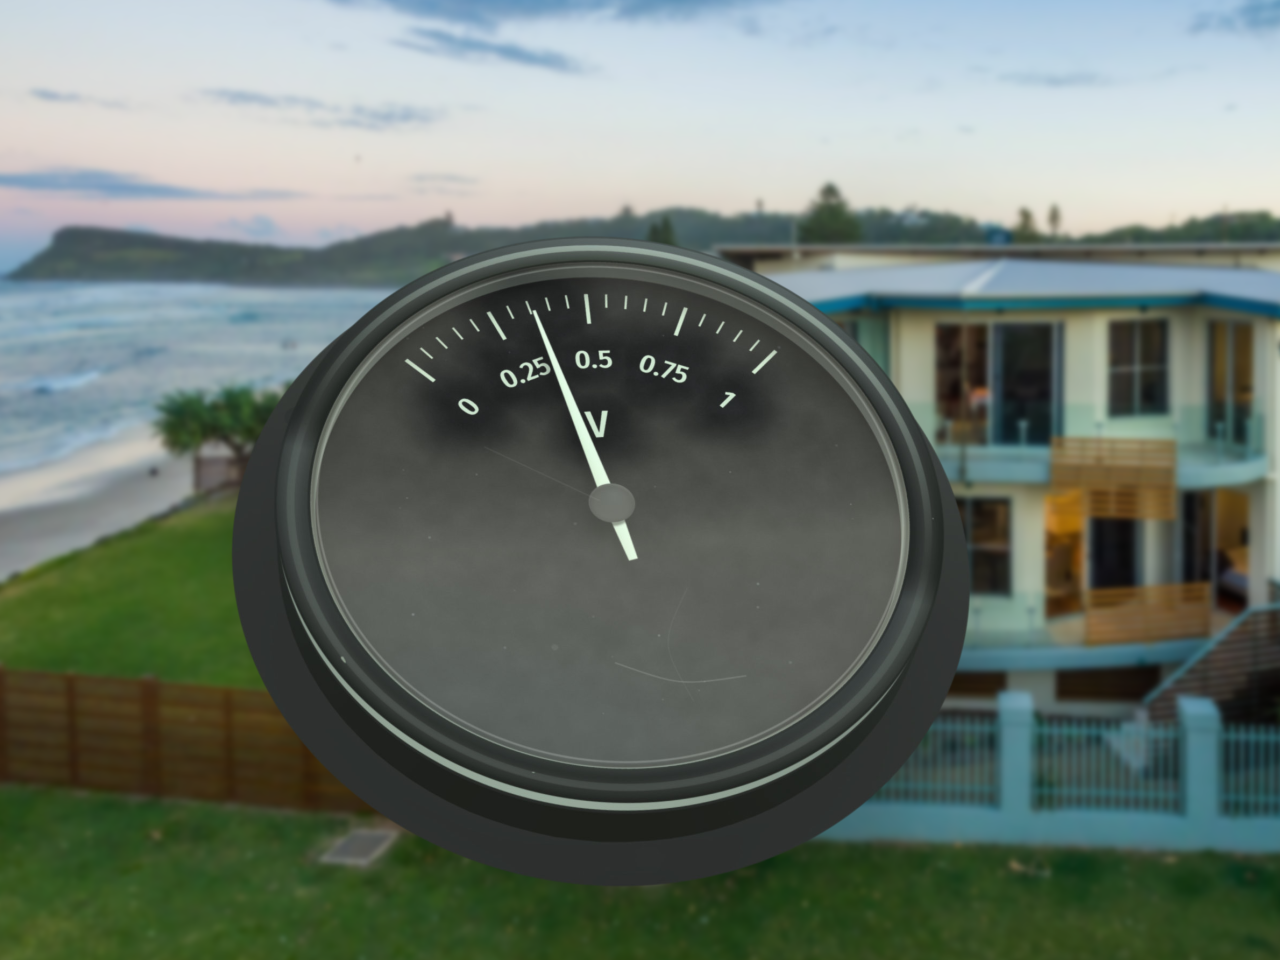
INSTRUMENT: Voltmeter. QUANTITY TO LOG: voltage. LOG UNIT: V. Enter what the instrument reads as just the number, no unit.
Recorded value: 0.35
